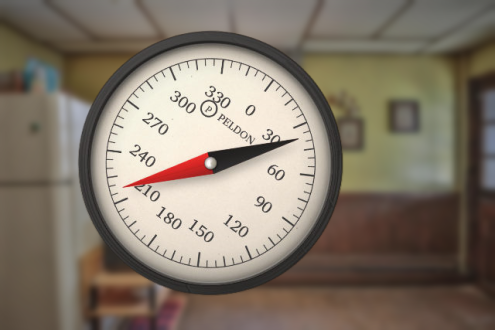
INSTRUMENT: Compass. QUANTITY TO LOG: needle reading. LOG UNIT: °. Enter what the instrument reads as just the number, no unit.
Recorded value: 217.5
